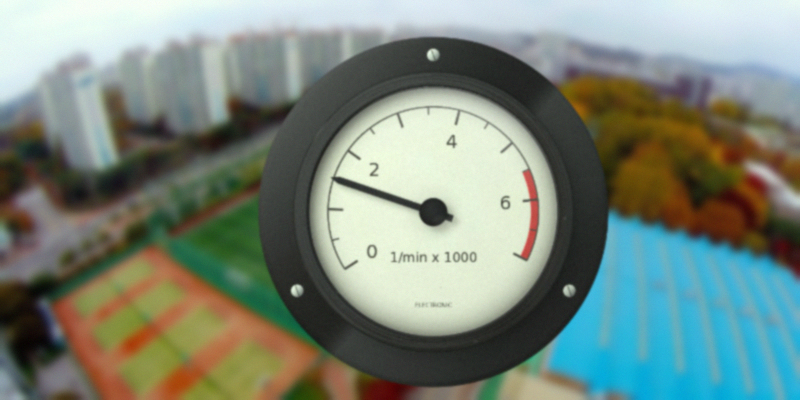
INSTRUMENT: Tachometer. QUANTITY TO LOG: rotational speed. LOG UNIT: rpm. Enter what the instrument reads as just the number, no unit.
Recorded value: 1500
